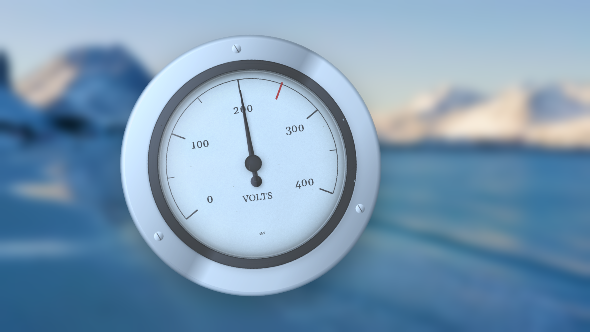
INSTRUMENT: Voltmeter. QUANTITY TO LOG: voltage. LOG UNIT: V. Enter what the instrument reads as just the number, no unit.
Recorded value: 200
